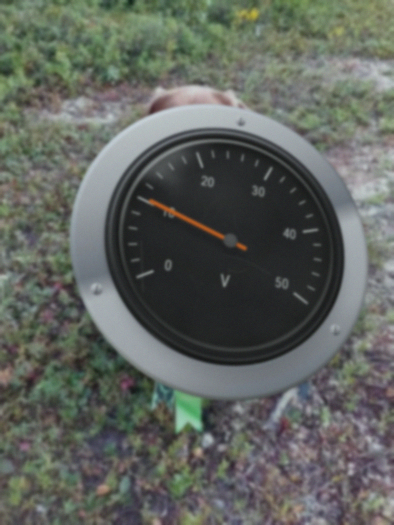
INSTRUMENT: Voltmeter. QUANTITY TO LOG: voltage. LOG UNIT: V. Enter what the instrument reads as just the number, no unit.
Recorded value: 10
